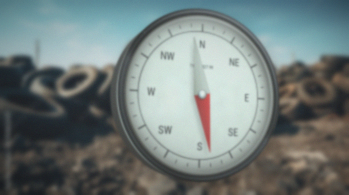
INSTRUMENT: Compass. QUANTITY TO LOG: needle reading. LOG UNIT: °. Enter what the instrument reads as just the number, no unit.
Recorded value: 170
